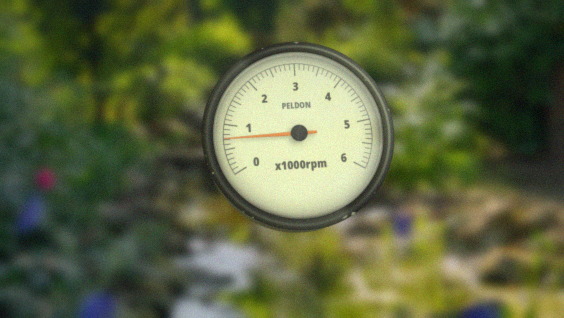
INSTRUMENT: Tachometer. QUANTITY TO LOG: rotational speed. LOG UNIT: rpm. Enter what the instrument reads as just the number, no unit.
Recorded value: 700
